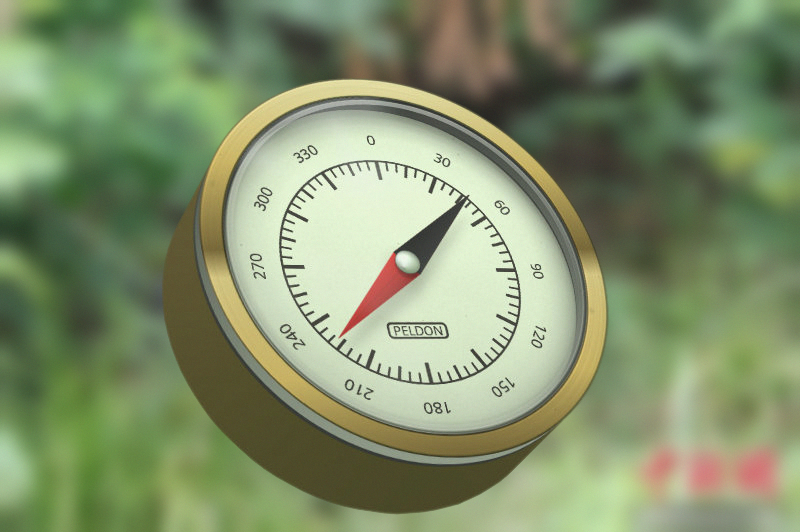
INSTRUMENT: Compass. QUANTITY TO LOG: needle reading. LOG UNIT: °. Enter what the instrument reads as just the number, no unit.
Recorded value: 227.5
